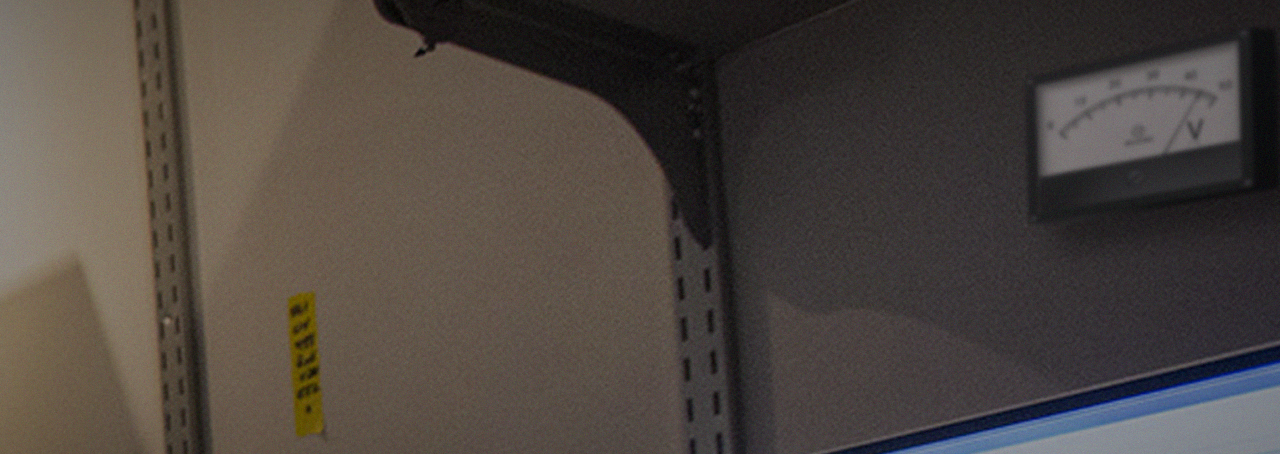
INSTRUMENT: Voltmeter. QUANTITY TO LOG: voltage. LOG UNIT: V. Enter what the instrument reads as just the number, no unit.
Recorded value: 45
